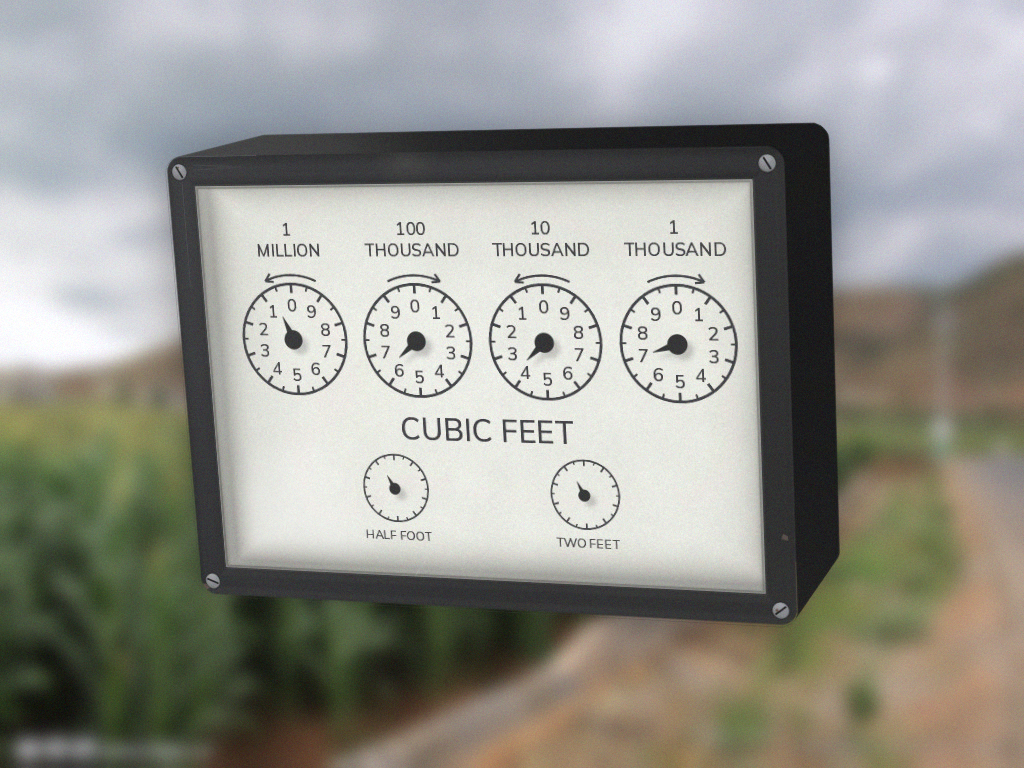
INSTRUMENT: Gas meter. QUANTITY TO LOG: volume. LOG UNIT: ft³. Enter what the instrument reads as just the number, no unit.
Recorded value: 63700
